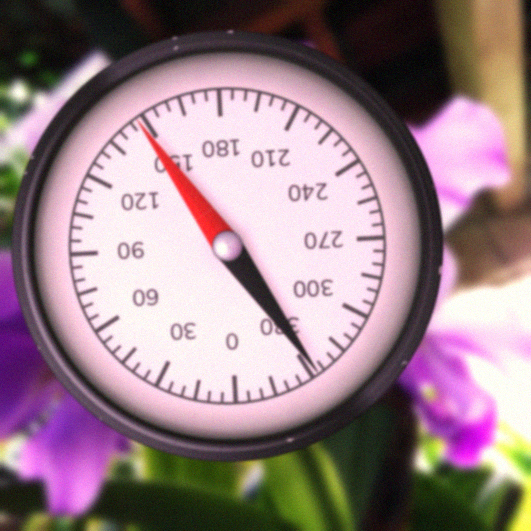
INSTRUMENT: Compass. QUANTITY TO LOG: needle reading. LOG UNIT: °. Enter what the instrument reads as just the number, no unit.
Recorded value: 147.5
